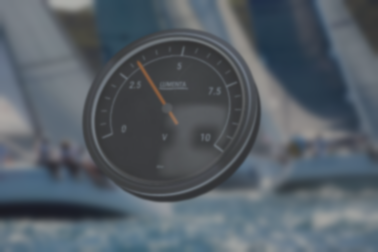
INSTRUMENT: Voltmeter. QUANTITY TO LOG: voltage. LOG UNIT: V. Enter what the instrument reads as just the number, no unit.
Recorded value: 3.25
